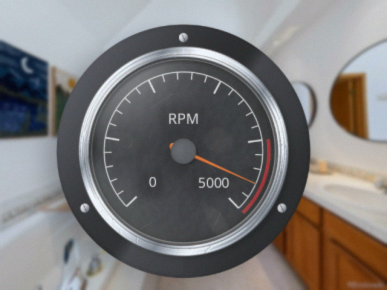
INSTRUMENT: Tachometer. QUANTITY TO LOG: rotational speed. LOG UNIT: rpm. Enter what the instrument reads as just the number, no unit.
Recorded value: 4600
